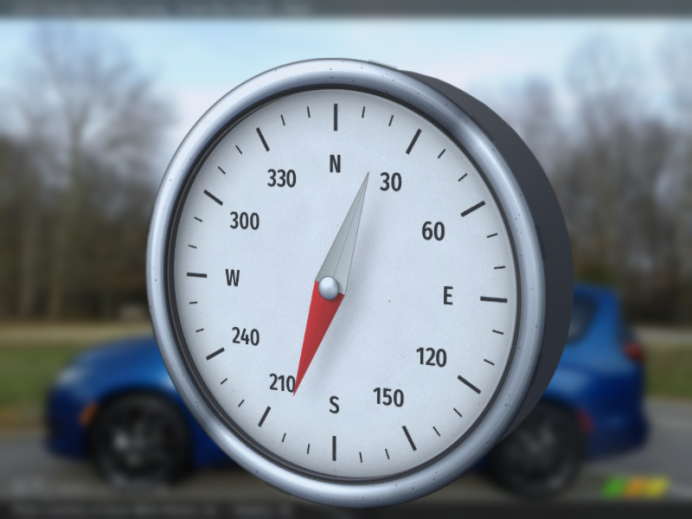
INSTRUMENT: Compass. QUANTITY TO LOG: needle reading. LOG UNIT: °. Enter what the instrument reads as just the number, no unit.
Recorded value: 200
